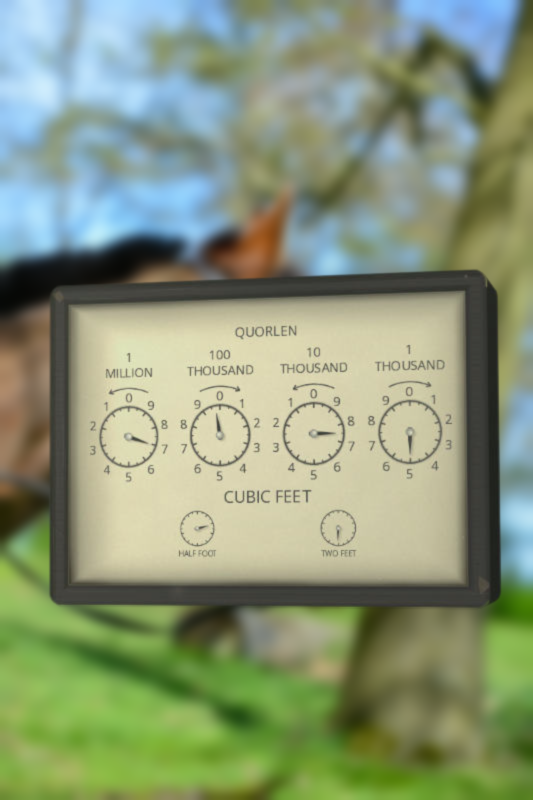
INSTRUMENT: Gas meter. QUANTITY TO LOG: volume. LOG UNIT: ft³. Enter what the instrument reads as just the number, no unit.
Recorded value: 697500
